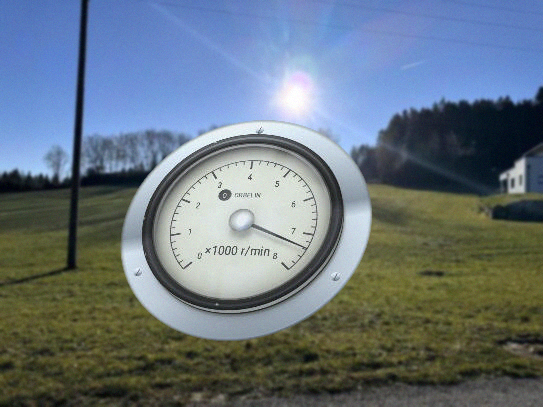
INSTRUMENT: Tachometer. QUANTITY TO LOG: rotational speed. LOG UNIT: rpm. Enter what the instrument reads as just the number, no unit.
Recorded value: 7400
